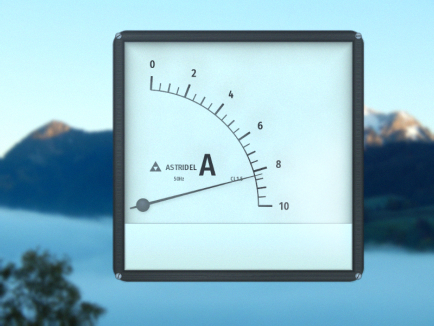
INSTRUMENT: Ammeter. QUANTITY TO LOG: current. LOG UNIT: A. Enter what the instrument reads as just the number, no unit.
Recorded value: 8.25
